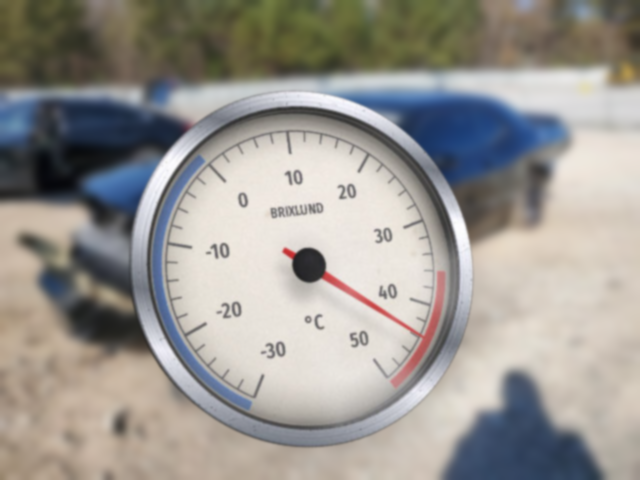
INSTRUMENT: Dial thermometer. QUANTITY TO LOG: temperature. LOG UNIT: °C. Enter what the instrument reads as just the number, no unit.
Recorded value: 44
